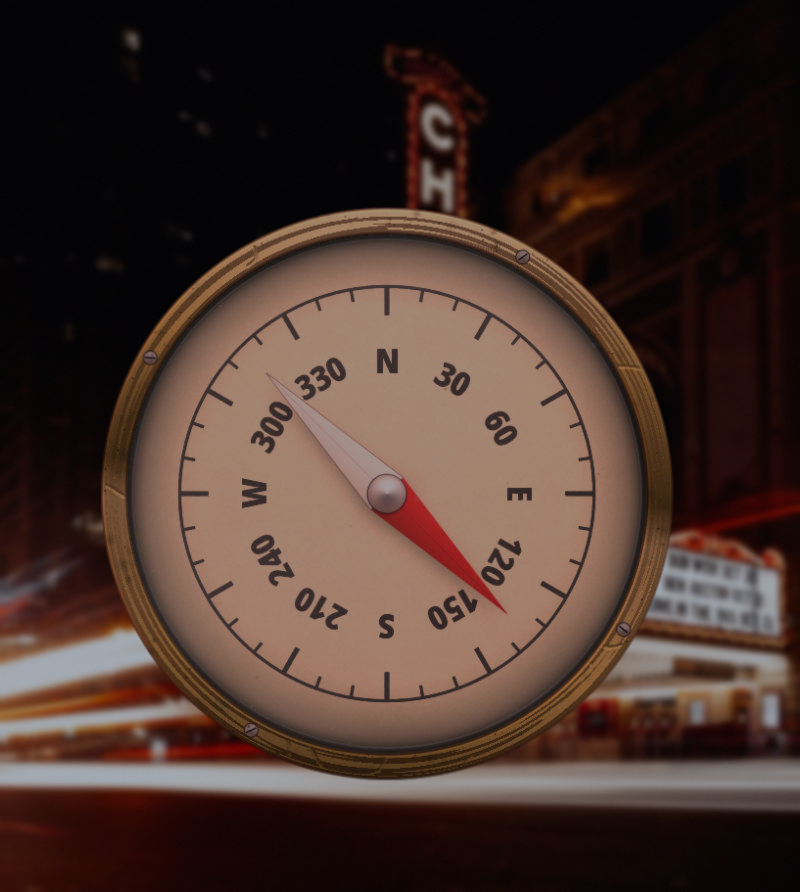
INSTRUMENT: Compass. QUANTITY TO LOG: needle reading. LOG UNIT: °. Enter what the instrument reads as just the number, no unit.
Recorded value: 135
